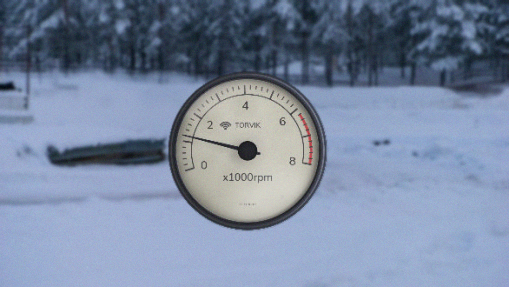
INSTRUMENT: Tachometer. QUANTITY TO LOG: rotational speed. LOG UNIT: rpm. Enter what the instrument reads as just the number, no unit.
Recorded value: 1200
